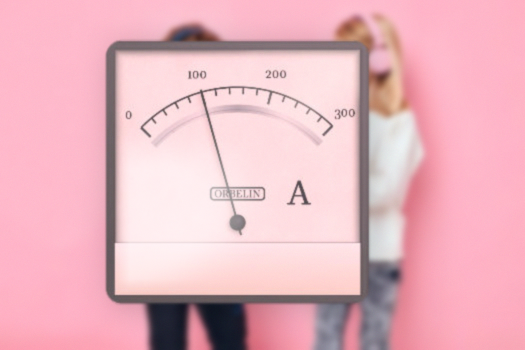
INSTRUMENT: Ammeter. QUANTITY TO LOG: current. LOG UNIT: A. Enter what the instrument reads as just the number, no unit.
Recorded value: 100
